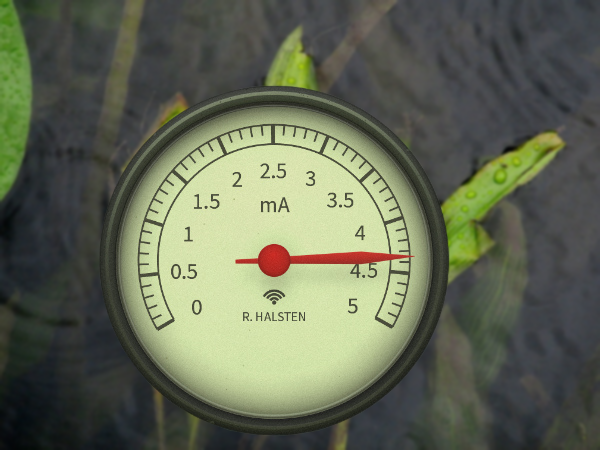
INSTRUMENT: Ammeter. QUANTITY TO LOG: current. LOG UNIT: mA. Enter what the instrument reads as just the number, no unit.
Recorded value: 4.35
